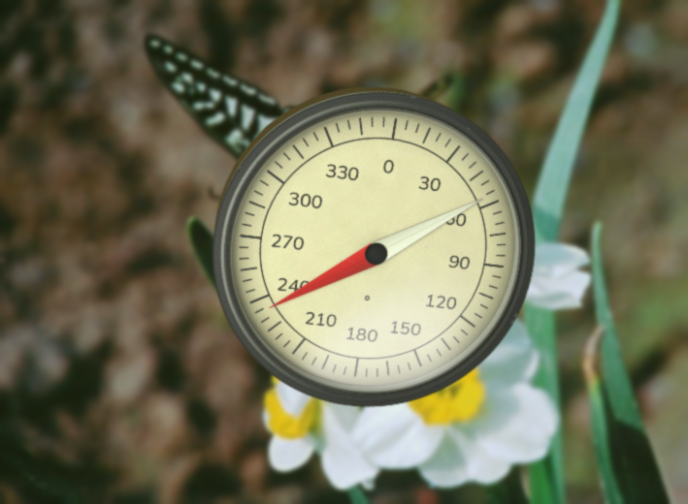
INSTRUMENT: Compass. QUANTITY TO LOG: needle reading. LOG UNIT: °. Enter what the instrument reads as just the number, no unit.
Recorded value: 235
